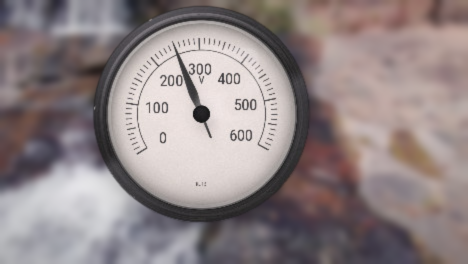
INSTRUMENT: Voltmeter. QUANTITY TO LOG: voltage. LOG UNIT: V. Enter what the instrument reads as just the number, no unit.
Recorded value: 250
